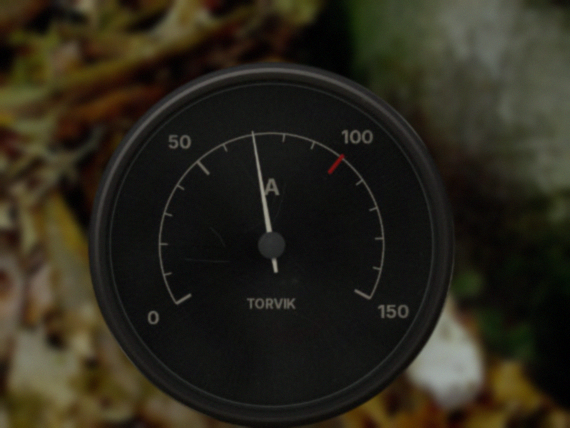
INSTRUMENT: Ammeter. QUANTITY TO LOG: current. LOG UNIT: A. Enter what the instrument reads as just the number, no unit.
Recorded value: 70
